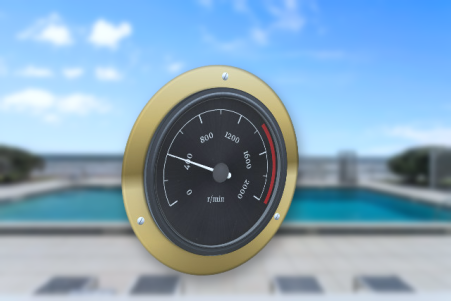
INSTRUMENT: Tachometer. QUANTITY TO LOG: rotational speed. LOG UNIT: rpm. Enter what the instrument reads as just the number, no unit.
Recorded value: 400
